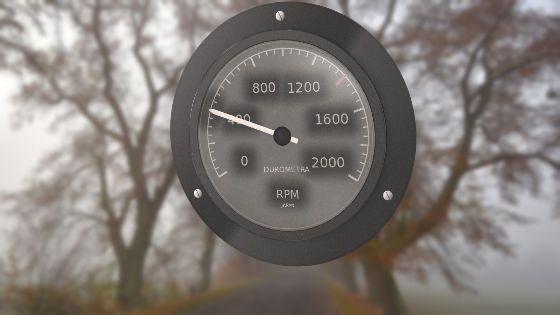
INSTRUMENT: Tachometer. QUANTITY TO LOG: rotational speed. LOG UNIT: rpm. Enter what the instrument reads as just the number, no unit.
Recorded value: 400
